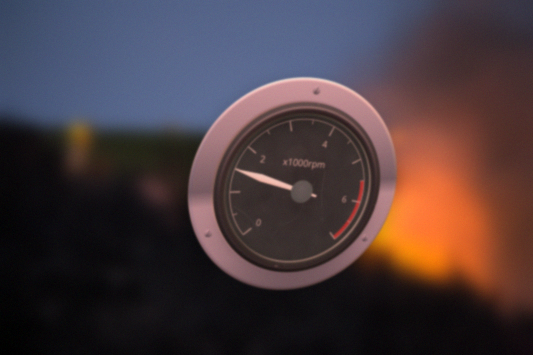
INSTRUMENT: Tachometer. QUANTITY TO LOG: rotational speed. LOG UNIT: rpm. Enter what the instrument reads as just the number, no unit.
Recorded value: 1500
